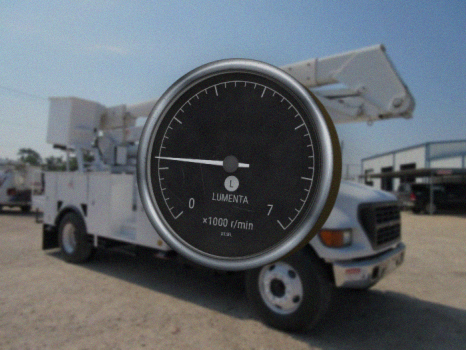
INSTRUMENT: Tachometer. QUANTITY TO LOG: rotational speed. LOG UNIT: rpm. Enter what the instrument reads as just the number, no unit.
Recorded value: 1200
